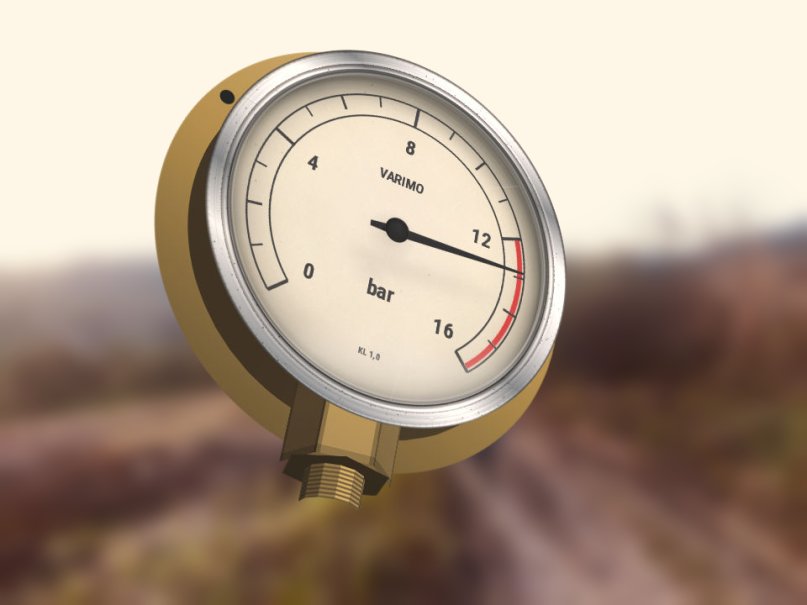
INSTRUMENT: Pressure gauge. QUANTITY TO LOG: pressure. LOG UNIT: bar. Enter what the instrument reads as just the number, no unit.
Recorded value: 13
